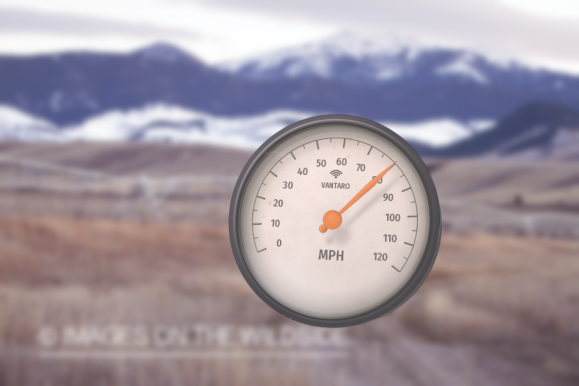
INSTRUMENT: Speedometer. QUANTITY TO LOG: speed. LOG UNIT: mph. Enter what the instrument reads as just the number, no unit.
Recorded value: 80
